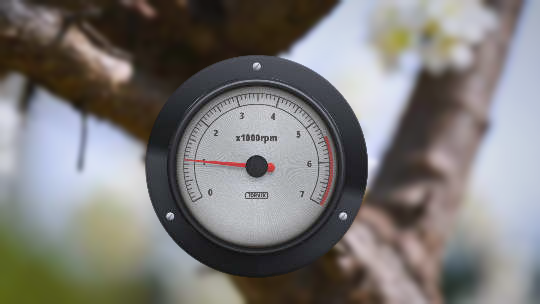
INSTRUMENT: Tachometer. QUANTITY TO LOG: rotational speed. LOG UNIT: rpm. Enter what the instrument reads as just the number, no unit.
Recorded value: 1000
